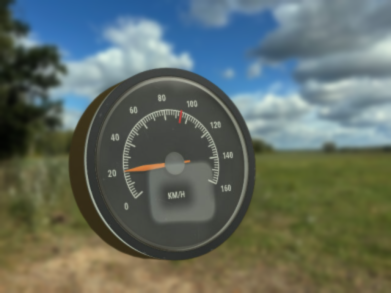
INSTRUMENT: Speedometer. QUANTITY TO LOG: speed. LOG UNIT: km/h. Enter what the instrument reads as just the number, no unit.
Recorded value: 20
